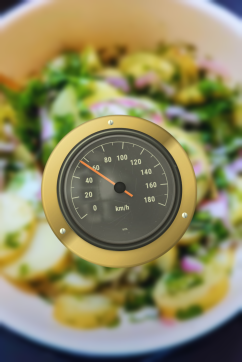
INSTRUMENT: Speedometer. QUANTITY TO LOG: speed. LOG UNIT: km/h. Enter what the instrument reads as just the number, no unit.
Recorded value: 55
